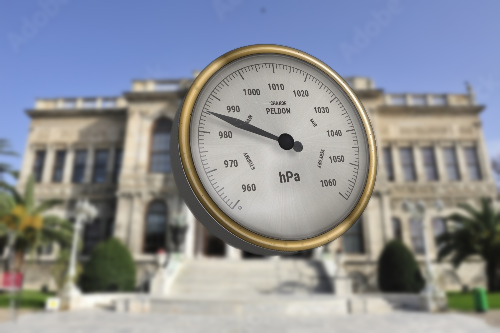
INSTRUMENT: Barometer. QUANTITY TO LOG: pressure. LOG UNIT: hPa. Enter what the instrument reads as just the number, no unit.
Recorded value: 985
